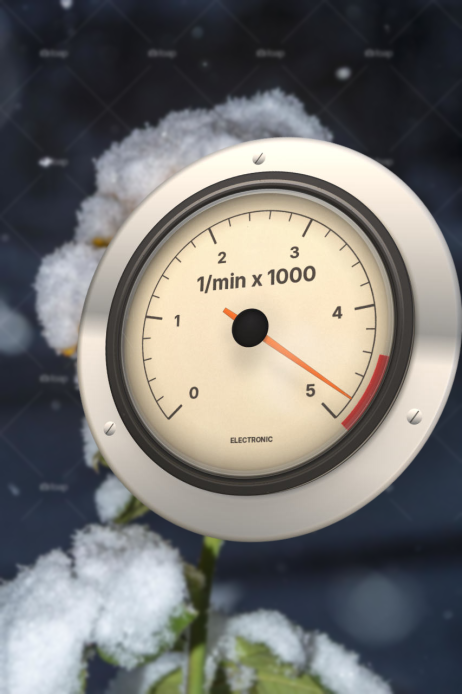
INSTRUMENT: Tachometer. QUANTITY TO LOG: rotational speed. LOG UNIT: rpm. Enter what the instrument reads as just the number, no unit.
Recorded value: 4800
